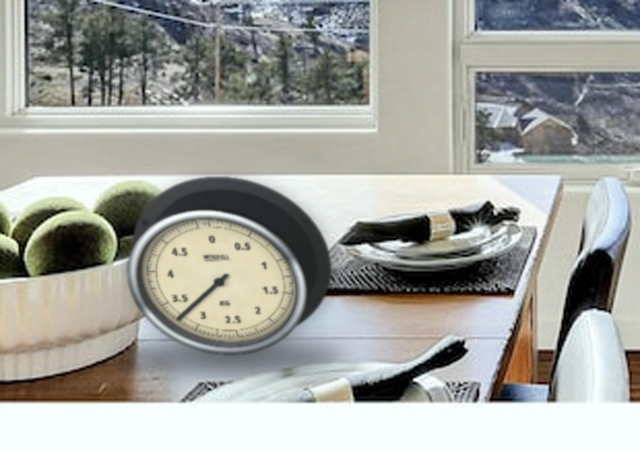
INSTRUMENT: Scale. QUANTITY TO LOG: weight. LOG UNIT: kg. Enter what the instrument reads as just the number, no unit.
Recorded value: 3.25
